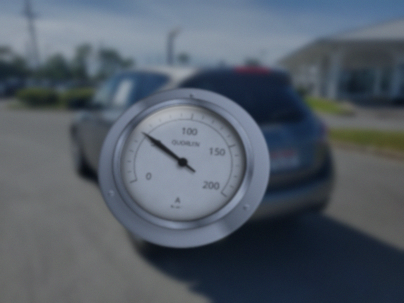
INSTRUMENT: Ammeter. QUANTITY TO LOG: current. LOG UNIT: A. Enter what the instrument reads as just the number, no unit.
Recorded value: 50
